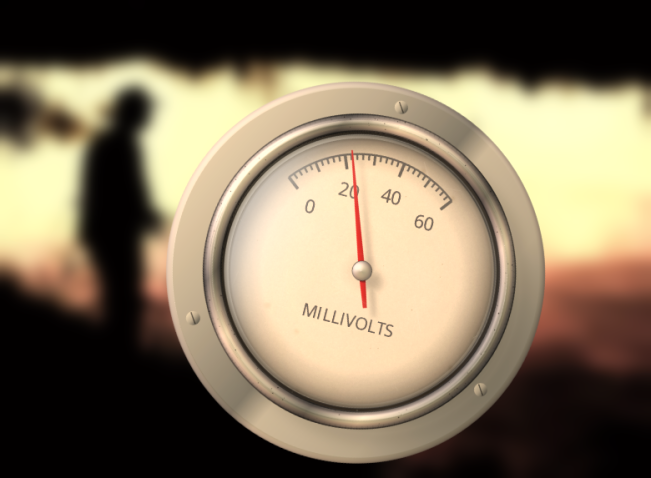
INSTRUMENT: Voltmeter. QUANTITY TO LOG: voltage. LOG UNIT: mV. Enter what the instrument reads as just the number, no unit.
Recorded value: 22
